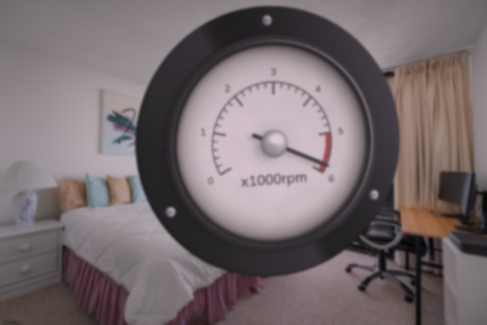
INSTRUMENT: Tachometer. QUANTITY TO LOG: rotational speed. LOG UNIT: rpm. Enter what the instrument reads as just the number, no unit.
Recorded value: 5800
